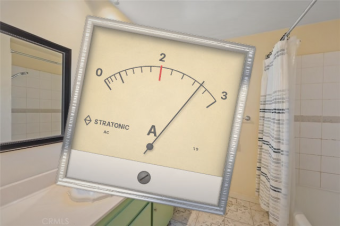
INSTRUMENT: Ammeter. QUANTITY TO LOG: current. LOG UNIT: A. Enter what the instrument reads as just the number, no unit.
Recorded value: 2.7
